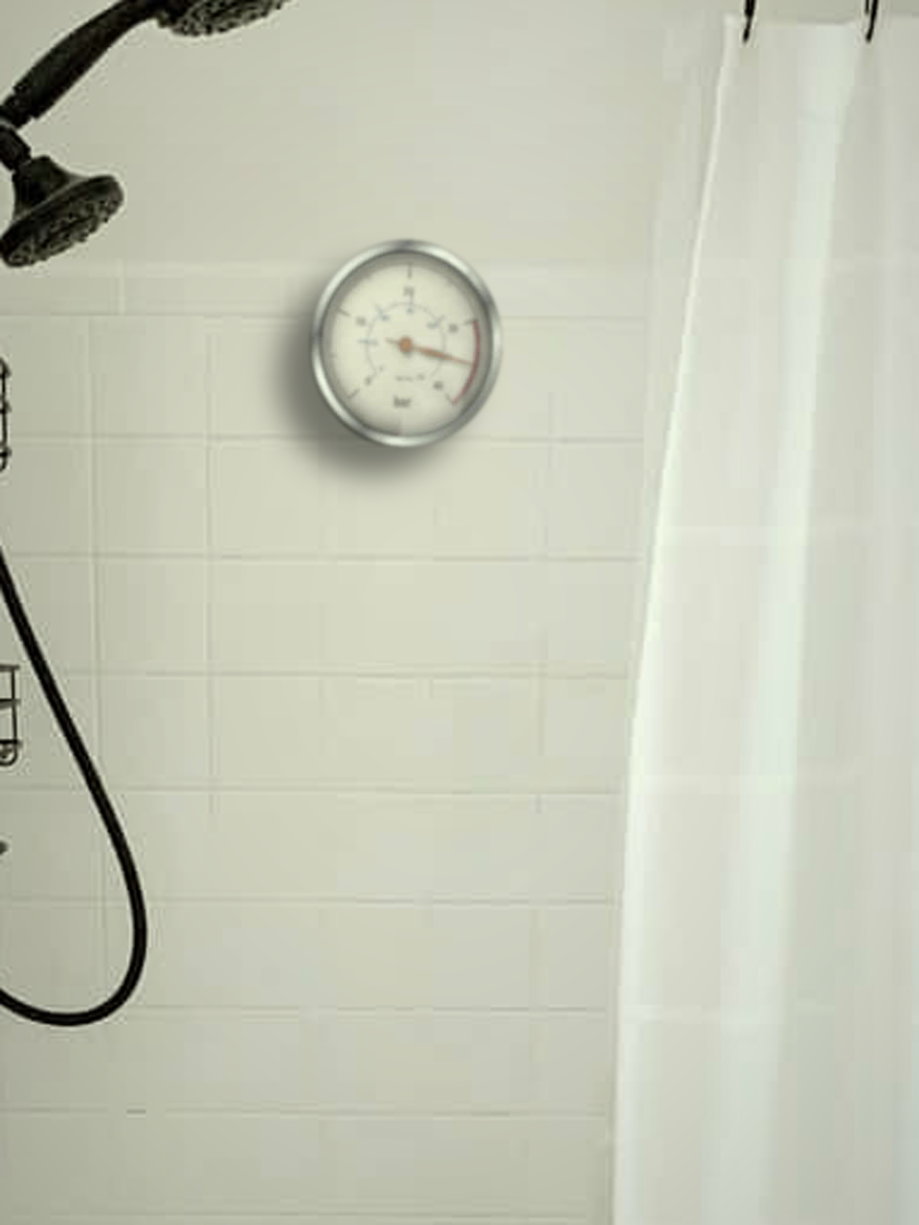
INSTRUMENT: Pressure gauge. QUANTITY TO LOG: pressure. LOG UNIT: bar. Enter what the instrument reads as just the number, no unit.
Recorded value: 35
